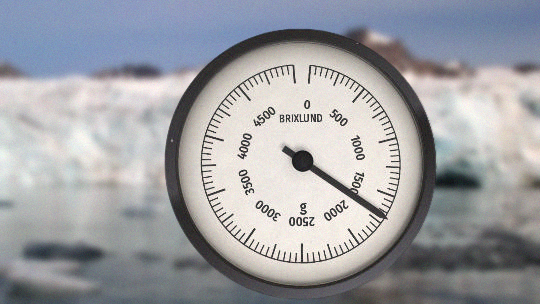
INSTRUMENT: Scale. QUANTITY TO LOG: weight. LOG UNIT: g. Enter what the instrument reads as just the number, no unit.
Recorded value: 1700
